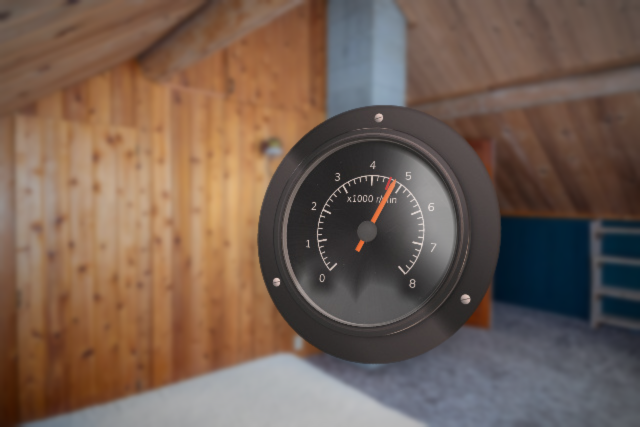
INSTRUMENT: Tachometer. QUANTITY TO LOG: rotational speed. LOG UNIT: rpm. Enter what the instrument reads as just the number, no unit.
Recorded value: 4800
